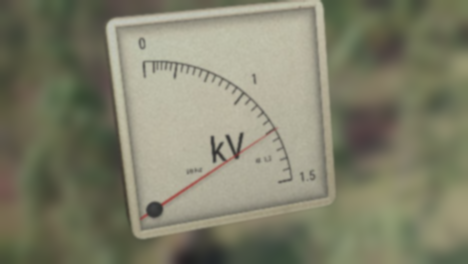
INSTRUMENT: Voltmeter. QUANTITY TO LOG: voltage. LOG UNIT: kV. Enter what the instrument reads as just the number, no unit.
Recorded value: 1.25
